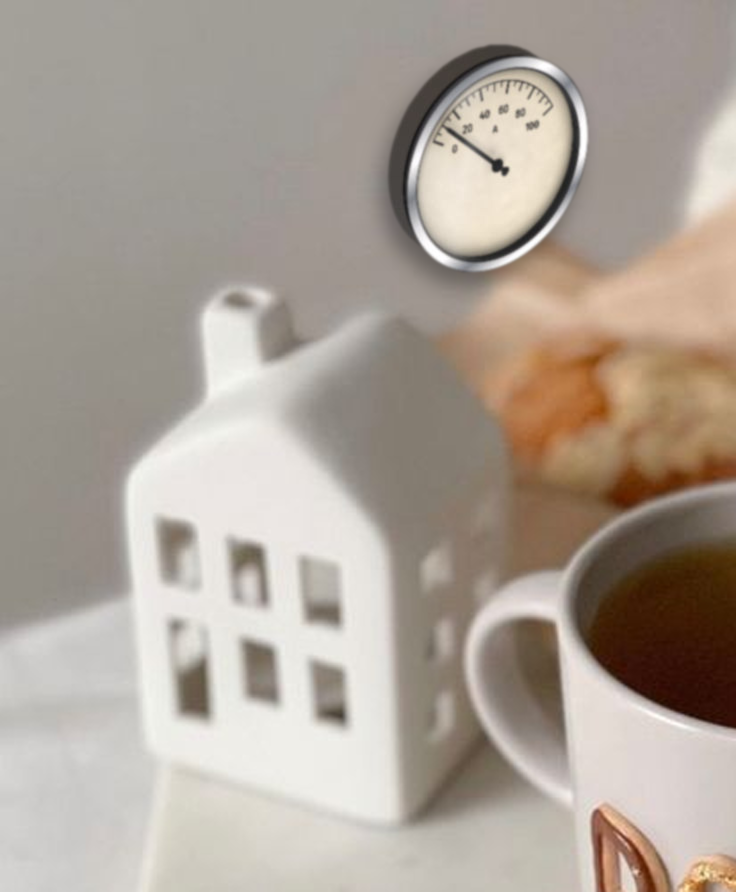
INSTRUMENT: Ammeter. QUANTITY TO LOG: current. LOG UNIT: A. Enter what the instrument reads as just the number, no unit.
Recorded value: 10
